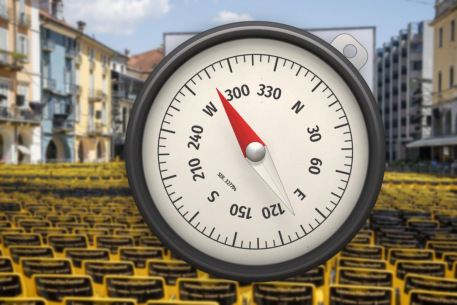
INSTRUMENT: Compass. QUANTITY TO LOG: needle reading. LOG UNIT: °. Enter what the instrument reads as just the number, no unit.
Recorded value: 285
